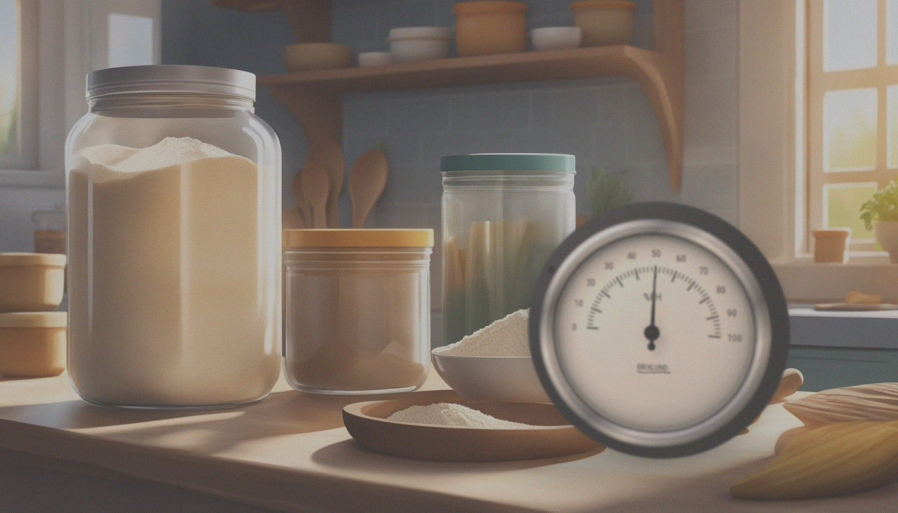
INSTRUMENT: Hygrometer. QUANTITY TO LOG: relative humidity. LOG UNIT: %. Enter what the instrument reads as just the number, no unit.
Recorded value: 50
